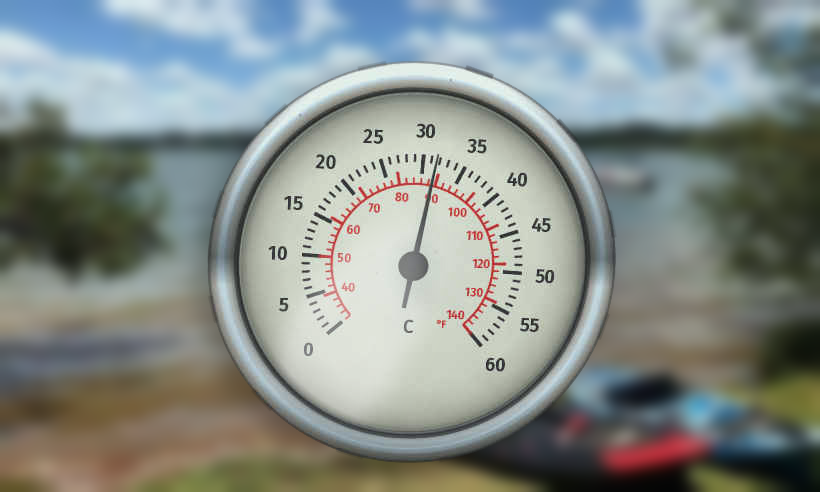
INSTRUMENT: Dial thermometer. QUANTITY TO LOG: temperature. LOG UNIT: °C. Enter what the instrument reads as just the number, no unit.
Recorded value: 31.5
